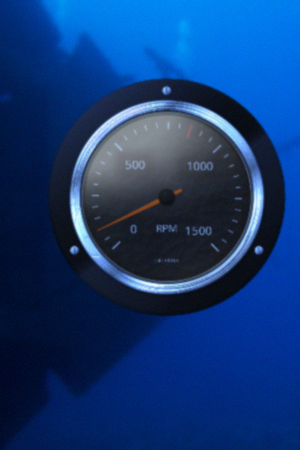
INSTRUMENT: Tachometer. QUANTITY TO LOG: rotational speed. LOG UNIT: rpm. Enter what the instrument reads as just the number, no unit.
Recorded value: 100
